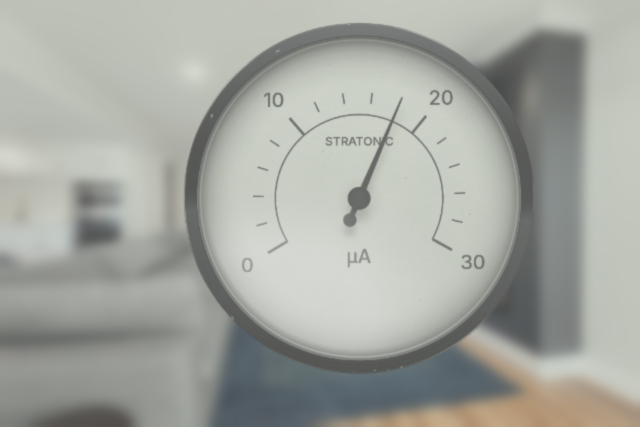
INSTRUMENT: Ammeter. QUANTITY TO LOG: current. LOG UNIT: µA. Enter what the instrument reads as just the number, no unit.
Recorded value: 18
